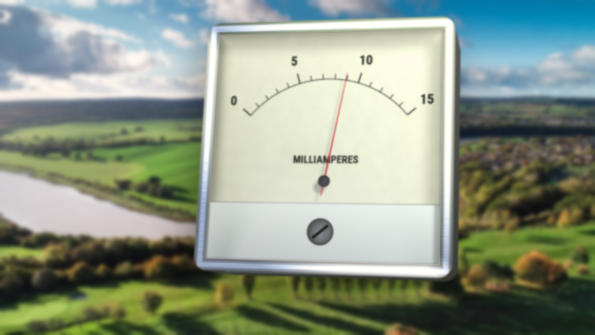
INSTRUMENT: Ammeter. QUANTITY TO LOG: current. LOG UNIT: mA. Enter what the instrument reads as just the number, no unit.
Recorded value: 9
